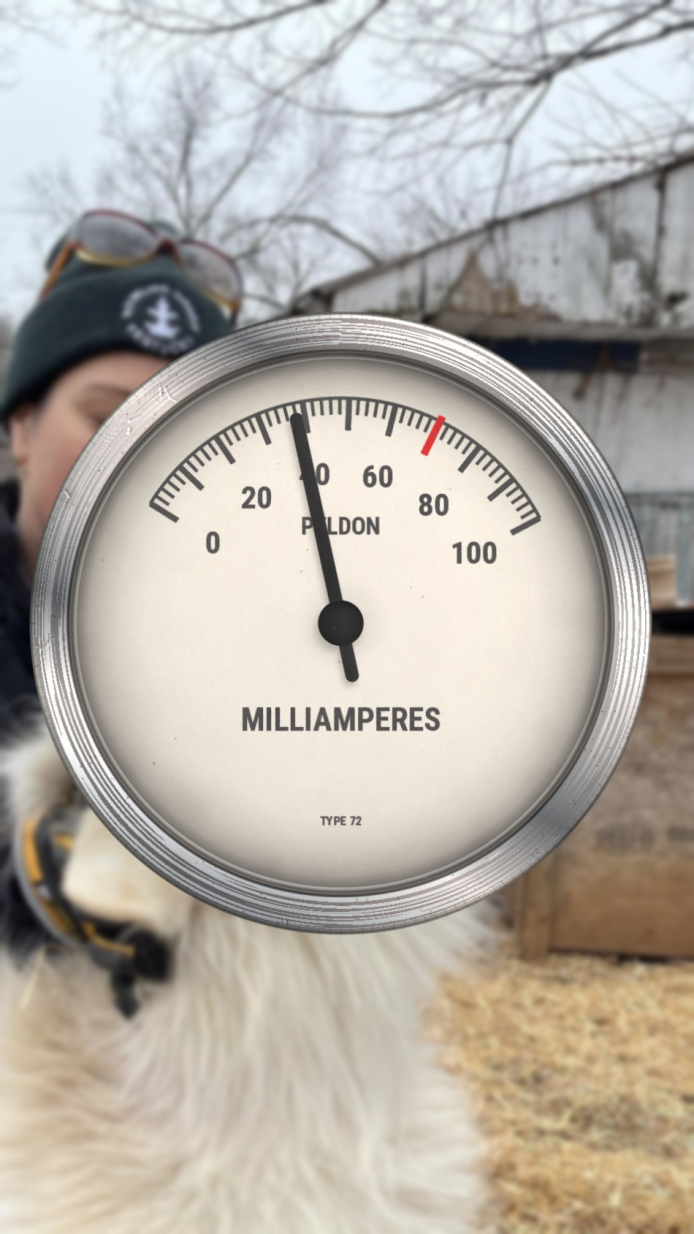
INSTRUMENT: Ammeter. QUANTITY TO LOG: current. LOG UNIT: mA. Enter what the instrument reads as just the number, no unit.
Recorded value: 38
